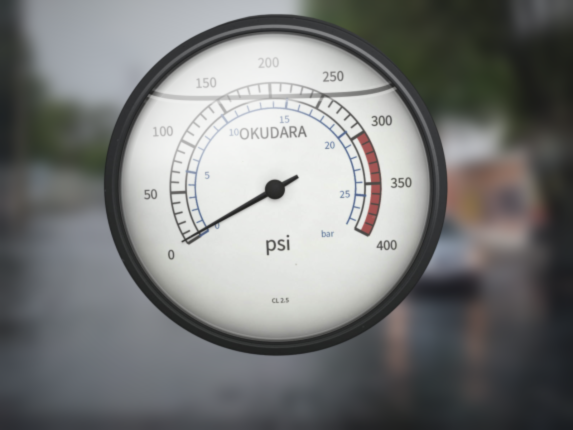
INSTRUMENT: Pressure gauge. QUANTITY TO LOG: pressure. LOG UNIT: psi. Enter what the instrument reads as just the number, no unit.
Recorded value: 5
